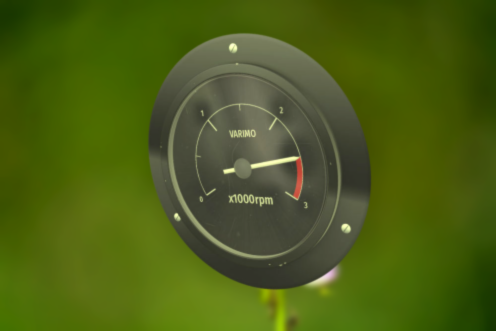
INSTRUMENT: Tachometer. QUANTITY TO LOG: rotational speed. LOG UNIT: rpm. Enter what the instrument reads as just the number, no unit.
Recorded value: 2500
